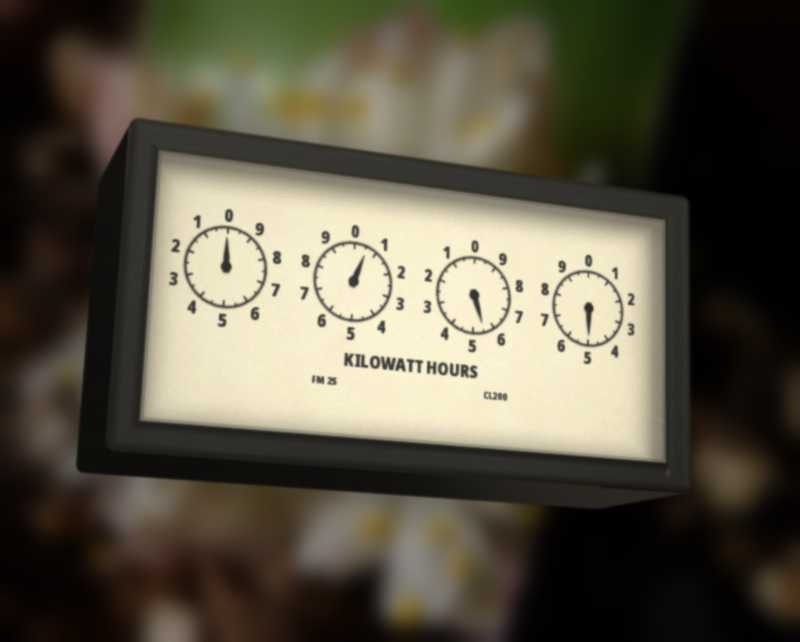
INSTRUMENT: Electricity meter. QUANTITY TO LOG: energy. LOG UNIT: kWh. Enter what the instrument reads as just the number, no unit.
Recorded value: 55
